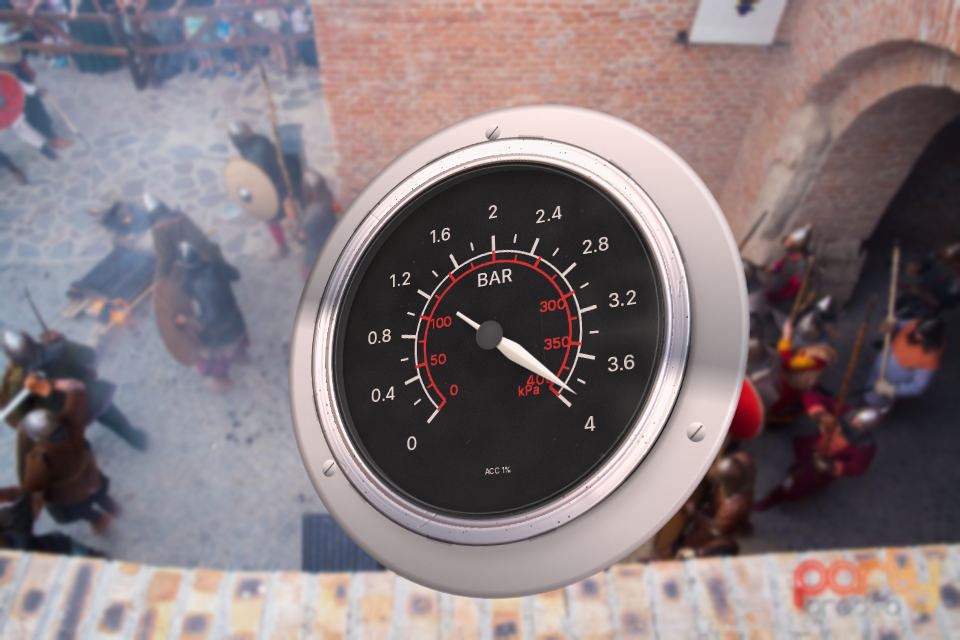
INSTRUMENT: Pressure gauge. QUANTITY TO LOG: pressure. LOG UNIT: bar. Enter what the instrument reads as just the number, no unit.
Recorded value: 3.9
